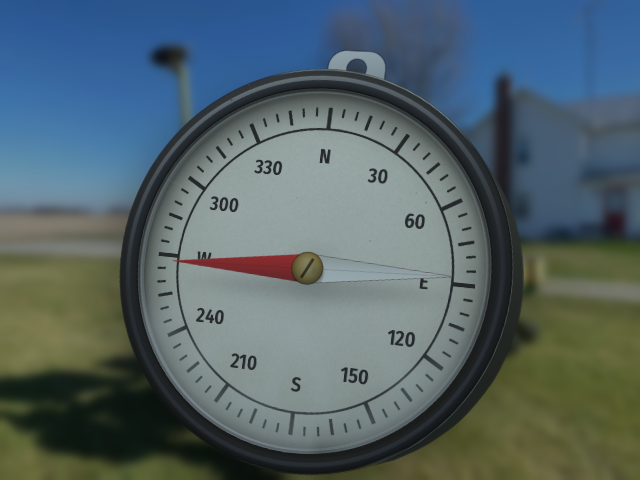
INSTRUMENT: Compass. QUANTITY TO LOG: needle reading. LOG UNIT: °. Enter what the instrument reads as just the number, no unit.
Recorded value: 267.5
